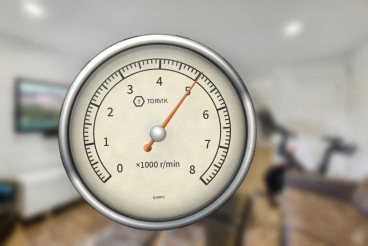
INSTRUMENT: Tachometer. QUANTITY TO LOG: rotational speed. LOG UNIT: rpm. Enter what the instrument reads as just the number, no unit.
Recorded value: 5000
